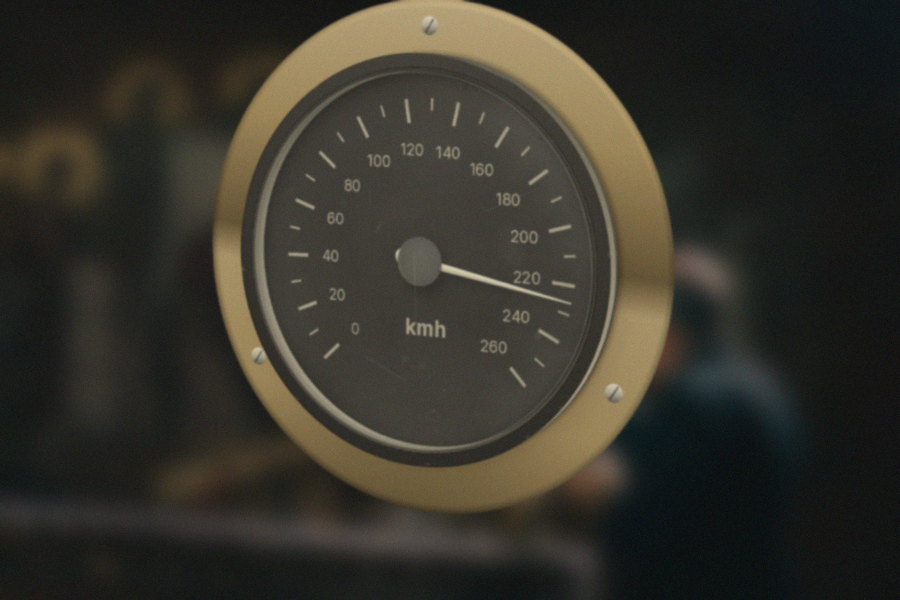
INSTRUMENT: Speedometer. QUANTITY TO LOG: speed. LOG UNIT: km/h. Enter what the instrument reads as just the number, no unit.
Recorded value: 225
